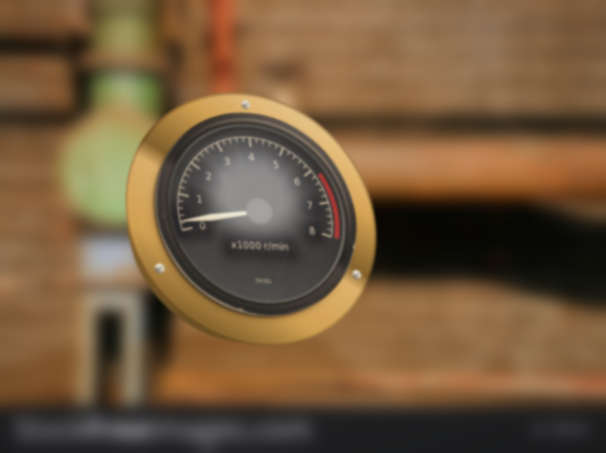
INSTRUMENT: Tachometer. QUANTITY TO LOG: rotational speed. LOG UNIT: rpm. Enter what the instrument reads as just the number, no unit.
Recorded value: 200
